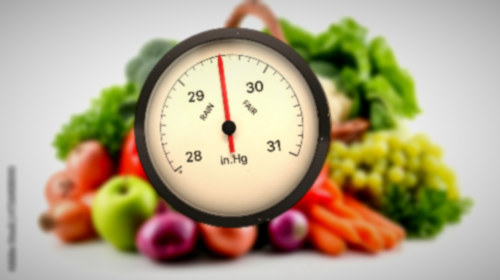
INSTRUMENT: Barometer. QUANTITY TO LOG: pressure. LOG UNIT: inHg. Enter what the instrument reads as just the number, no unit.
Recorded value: 29.5
